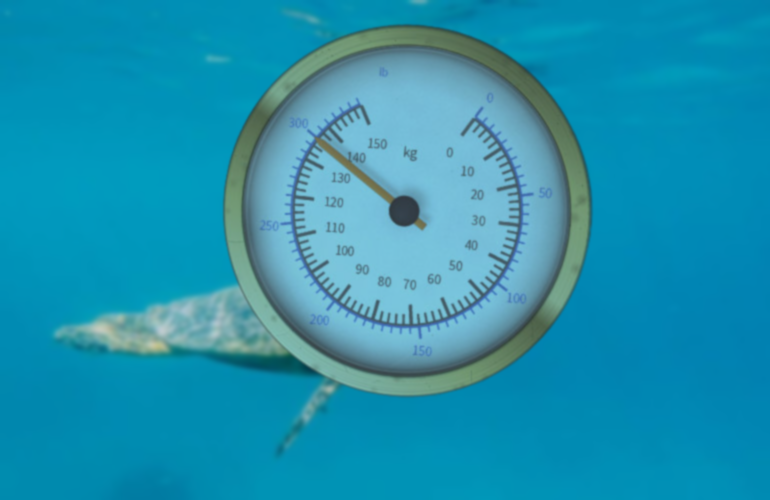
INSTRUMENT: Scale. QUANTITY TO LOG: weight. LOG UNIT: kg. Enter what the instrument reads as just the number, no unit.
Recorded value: 136
